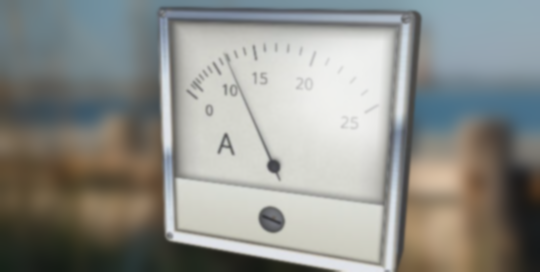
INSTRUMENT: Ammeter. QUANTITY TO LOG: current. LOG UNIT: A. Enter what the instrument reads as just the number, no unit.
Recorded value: 12
